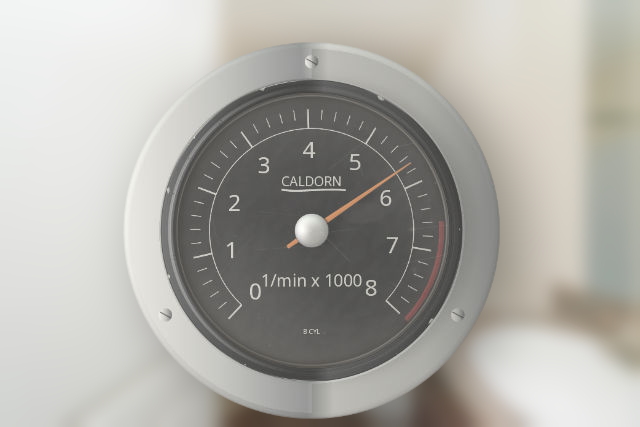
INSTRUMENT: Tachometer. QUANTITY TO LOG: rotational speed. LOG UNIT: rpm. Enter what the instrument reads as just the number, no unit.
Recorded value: 5700
